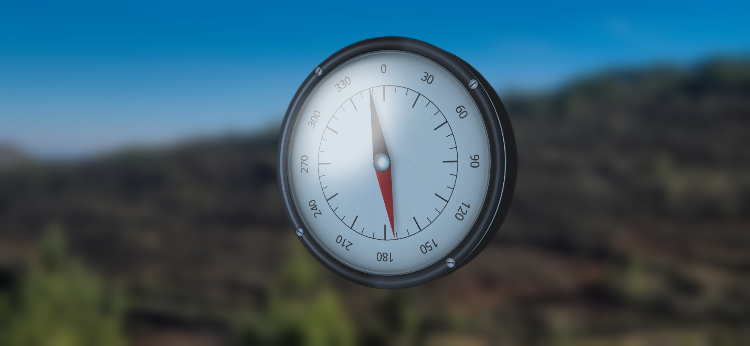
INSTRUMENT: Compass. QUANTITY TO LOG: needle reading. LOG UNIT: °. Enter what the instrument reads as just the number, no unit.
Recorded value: 170
